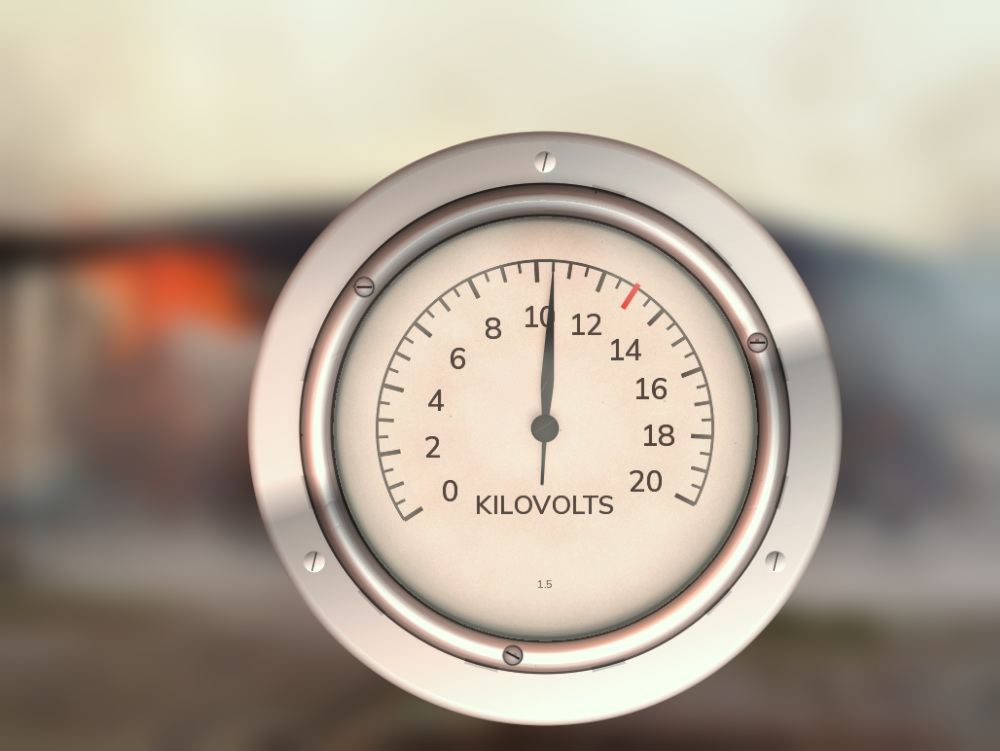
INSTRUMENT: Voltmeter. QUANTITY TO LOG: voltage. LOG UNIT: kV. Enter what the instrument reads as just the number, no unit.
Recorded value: 10.5
